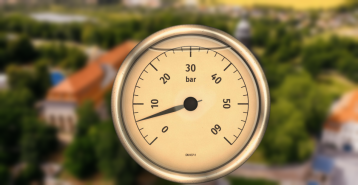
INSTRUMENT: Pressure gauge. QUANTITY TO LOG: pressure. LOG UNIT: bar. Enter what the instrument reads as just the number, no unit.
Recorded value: 6
